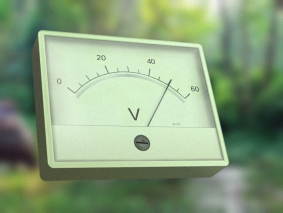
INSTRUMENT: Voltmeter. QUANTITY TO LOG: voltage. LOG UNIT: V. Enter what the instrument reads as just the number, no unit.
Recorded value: 50
